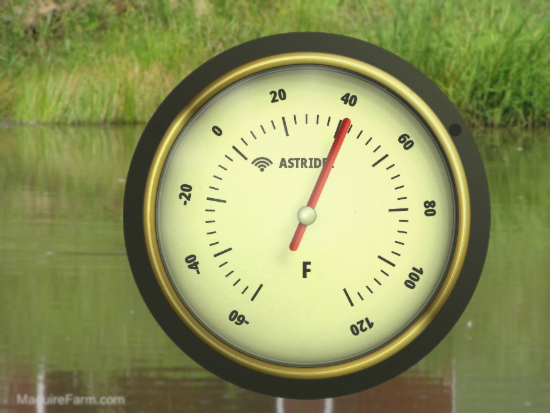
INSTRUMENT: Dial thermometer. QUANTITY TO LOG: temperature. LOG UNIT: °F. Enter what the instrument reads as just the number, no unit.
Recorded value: 42
